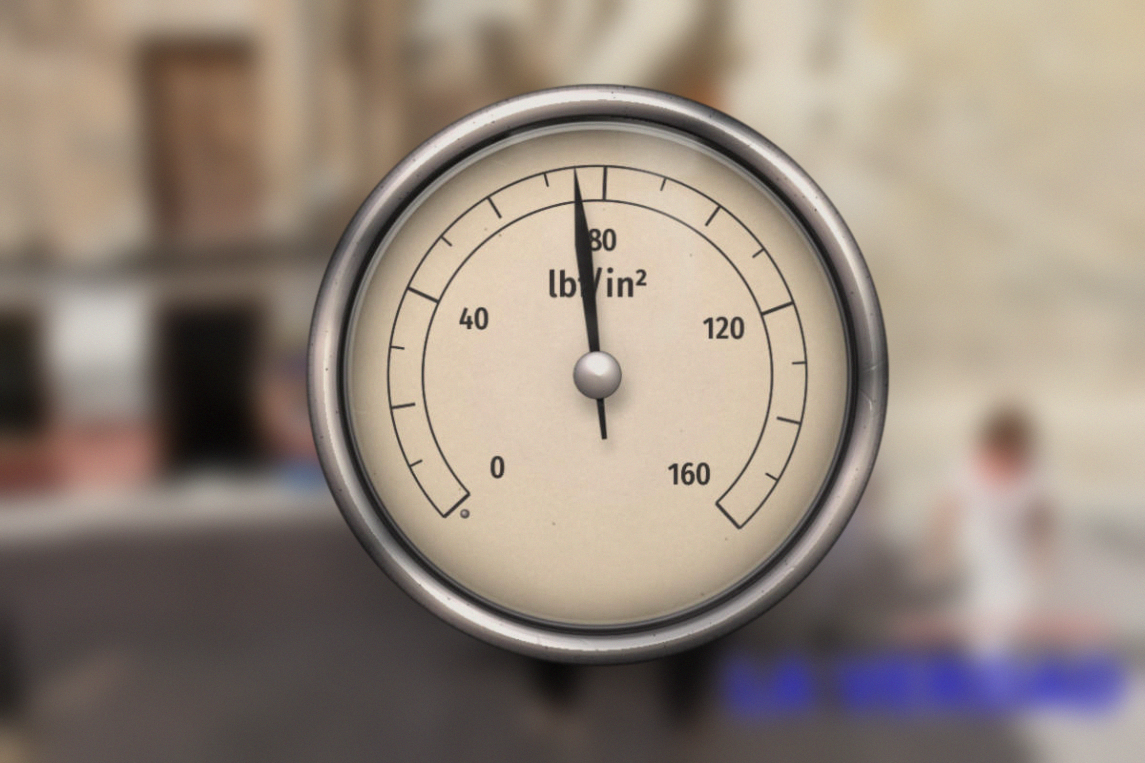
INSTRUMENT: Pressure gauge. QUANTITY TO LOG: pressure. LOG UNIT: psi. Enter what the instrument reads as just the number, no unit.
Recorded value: 75
